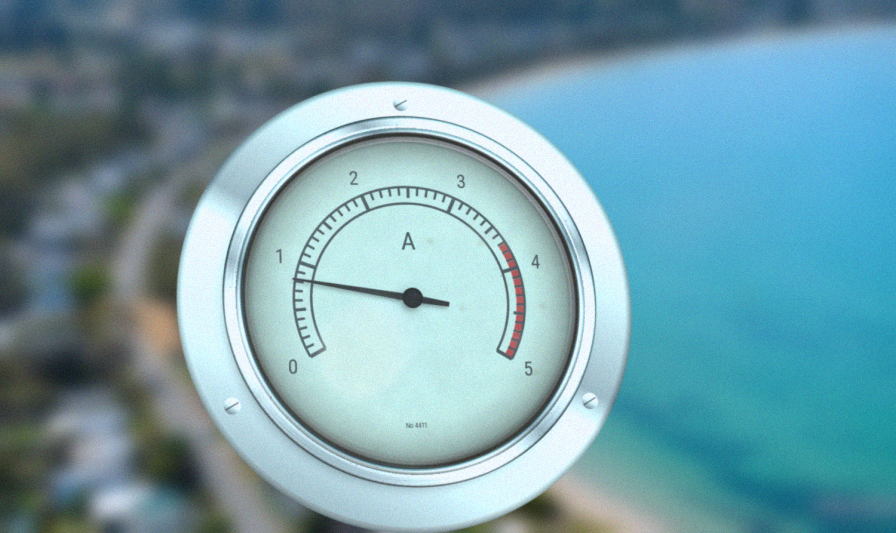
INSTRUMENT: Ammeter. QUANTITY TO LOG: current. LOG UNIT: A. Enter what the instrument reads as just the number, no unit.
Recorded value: 0.8
